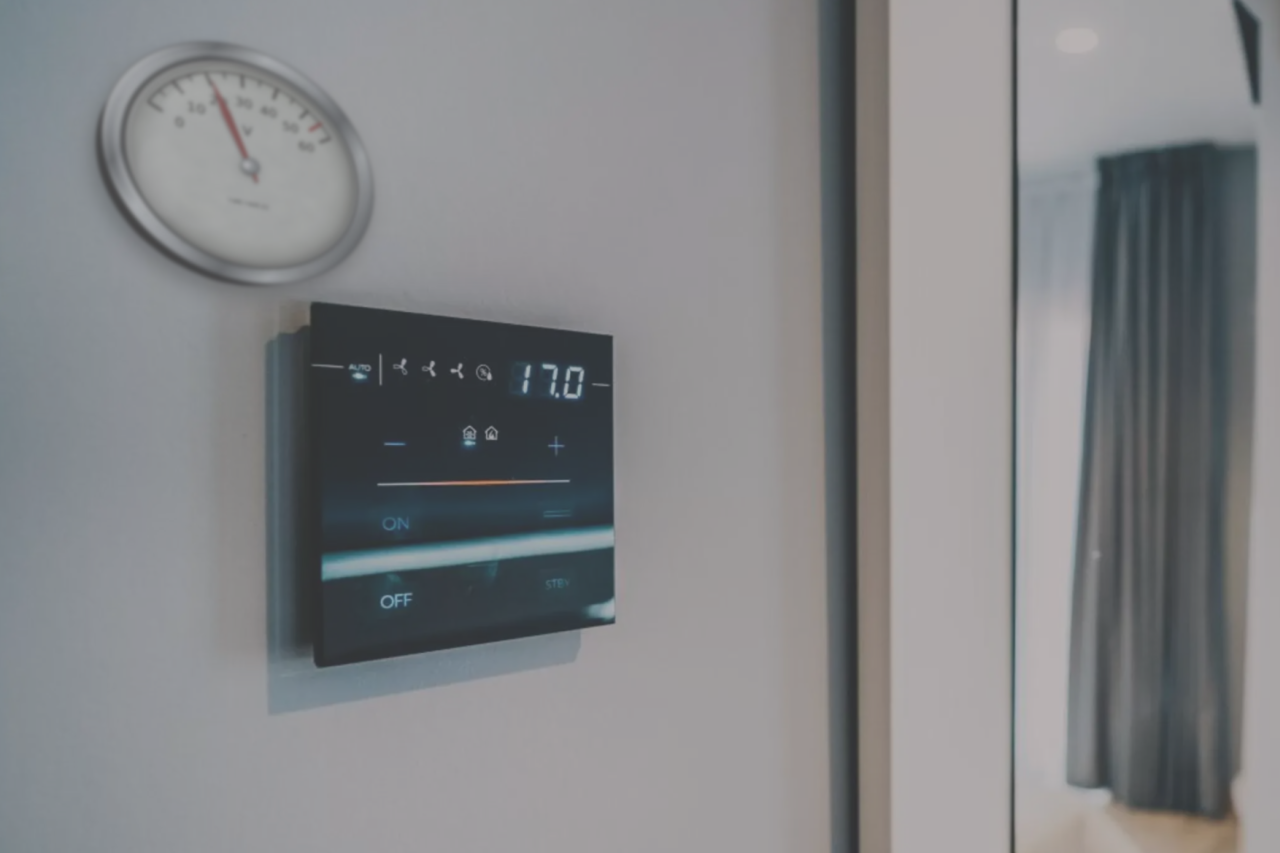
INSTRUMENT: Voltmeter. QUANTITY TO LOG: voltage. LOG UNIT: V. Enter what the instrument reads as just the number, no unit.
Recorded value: 20
